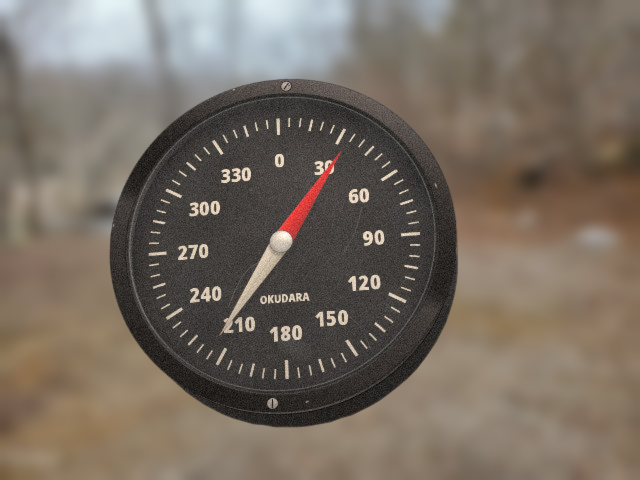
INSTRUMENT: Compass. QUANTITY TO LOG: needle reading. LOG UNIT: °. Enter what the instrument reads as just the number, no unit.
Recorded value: 35
